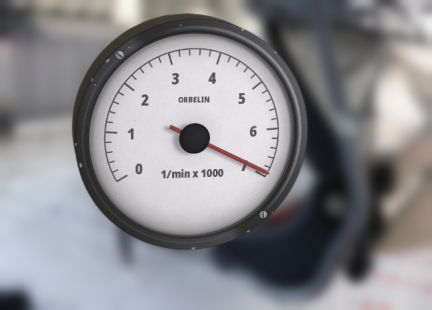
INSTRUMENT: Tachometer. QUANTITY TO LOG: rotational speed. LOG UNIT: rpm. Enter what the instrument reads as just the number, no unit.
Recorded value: 6900
